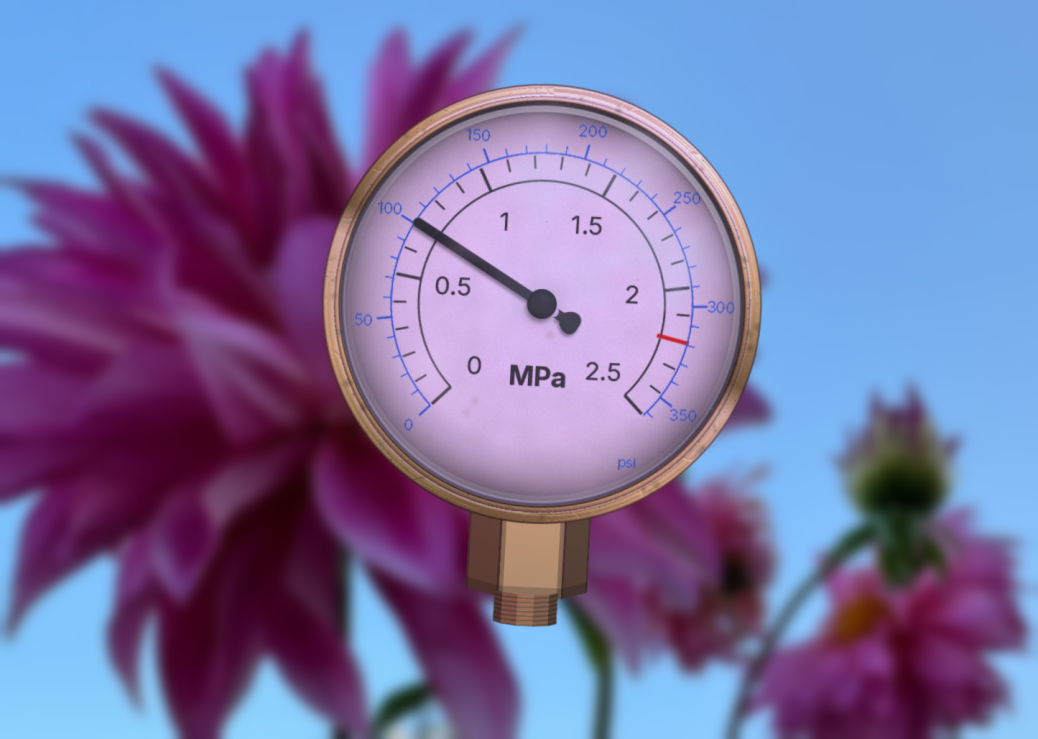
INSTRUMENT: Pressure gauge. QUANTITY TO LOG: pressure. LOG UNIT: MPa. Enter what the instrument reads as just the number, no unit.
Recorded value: 0.7
